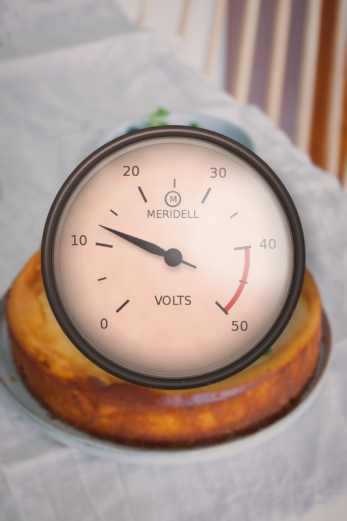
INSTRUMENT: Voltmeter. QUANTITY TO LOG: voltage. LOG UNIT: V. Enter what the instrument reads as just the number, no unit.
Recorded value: 12.5
